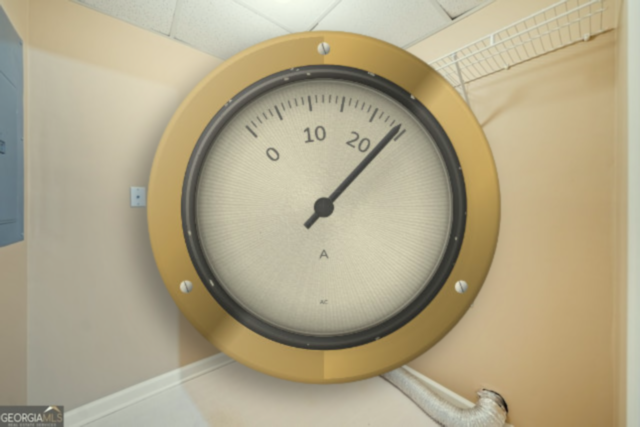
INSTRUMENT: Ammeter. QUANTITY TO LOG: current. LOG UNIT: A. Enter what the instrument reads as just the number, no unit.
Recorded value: 24
